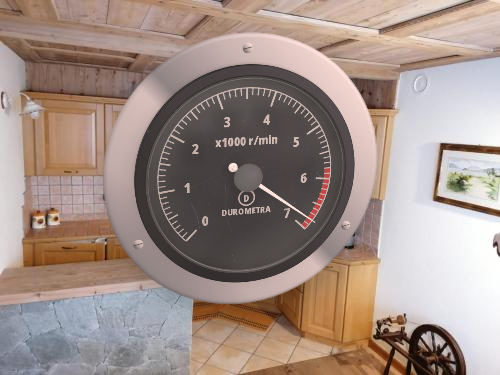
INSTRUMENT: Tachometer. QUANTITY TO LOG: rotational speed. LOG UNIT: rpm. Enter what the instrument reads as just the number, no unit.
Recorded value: 6800
